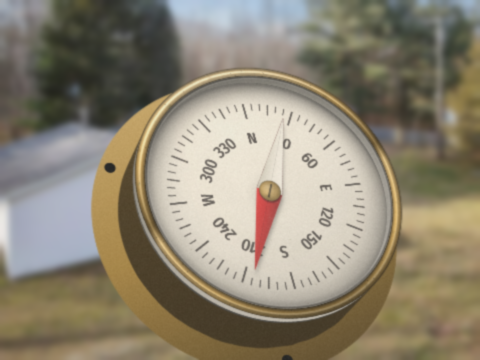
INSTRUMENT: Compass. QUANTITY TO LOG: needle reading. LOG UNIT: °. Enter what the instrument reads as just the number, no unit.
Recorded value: 205
